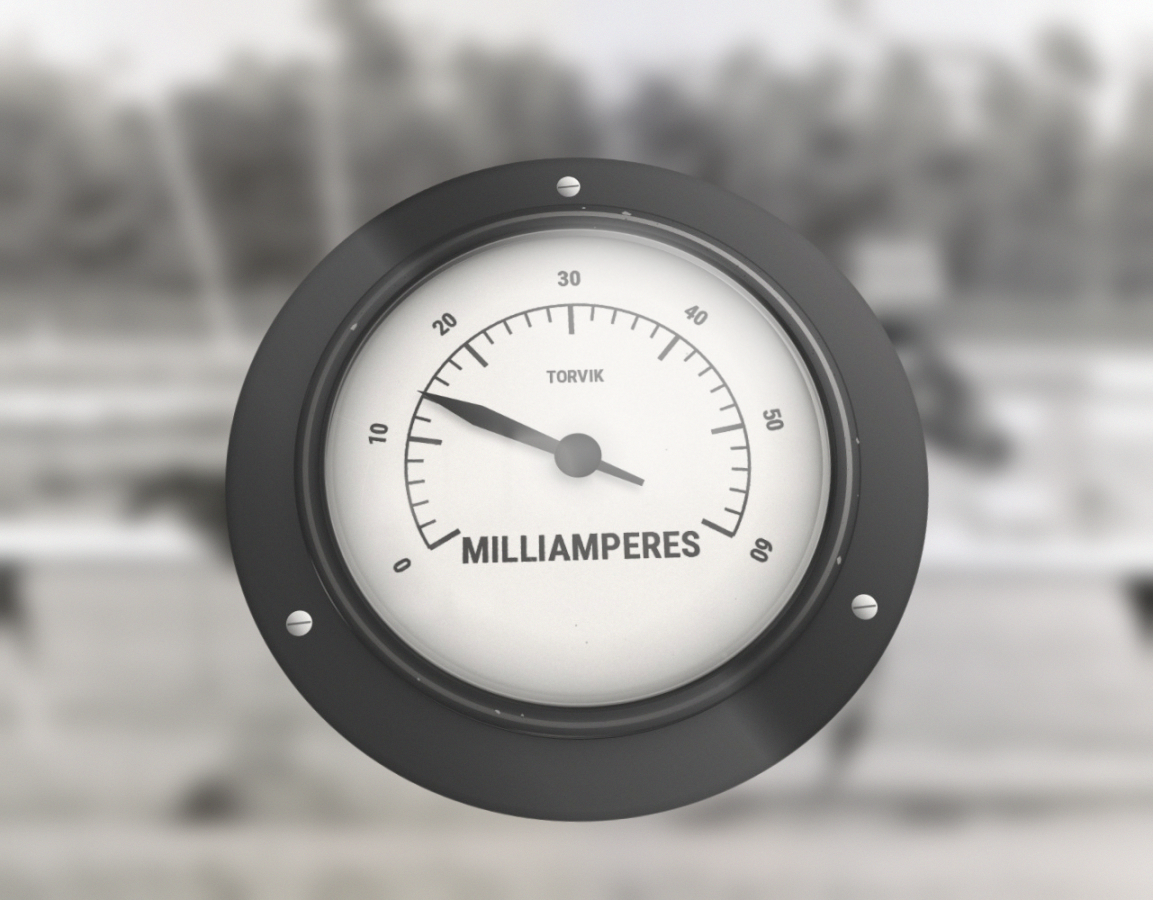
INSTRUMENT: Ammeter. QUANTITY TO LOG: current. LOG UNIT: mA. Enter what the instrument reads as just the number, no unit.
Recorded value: 14
